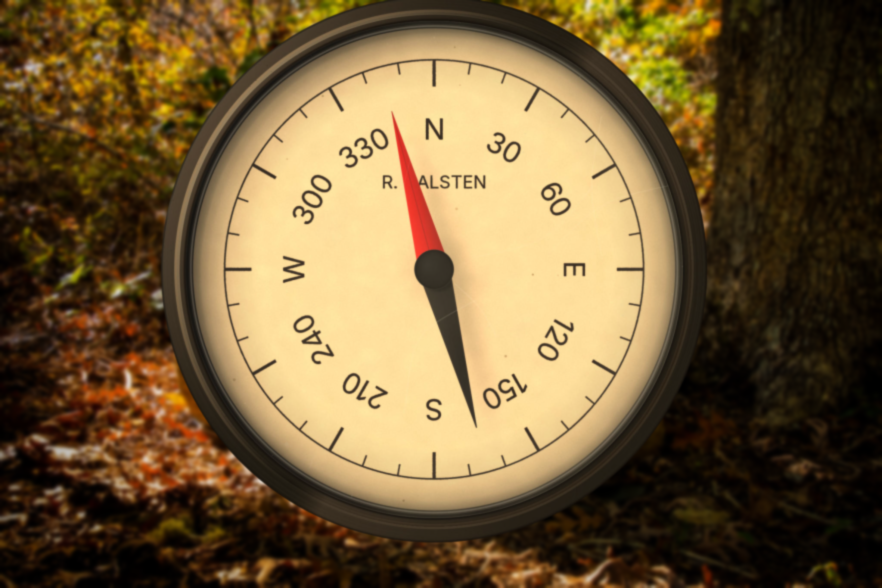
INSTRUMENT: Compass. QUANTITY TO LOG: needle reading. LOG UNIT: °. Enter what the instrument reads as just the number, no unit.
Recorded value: 345
